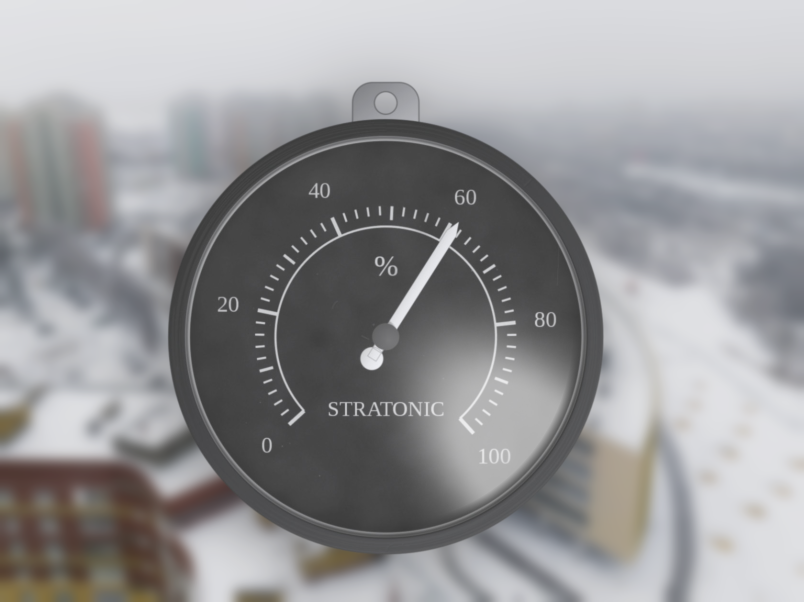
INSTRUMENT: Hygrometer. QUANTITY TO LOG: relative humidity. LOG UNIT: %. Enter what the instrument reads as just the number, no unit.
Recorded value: 61
